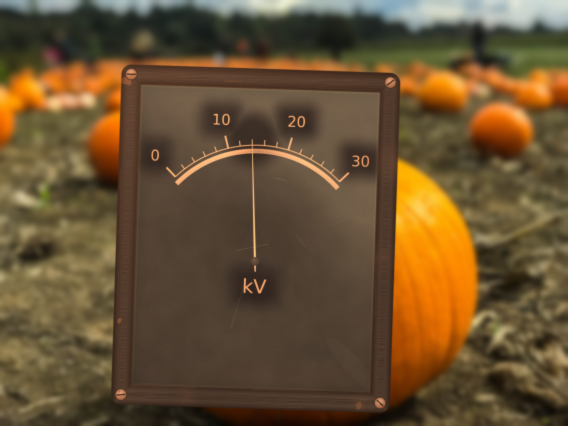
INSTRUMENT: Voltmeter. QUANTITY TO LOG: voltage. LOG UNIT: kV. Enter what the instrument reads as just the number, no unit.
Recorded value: 14
